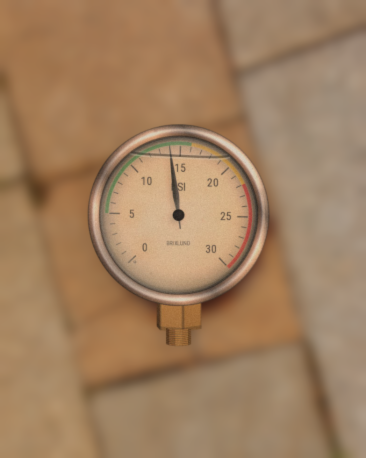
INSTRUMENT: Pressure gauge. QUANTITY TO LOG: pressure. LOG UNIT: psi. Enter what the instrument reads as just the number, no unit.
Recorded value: 14
